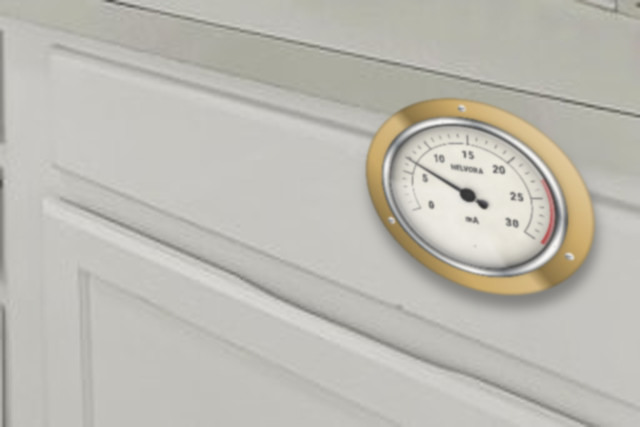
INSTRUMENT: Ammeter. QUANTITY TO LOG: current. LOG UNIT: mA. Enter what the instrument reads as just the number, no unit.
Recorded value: 7
